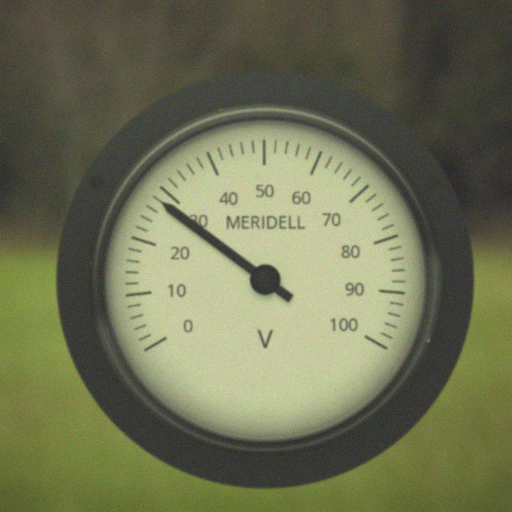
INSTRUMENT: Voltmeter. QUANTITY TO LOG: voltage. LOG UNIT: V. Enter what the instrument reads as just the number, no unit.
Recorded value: 28
